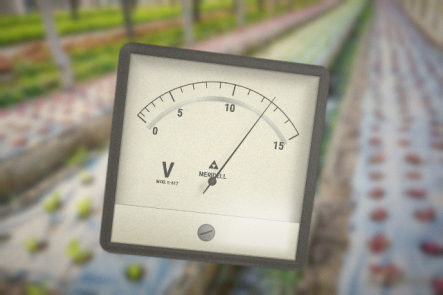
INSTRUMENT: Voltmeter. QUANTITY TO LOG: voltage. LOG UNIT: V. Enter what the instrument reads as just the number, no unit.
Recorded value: 12.5
